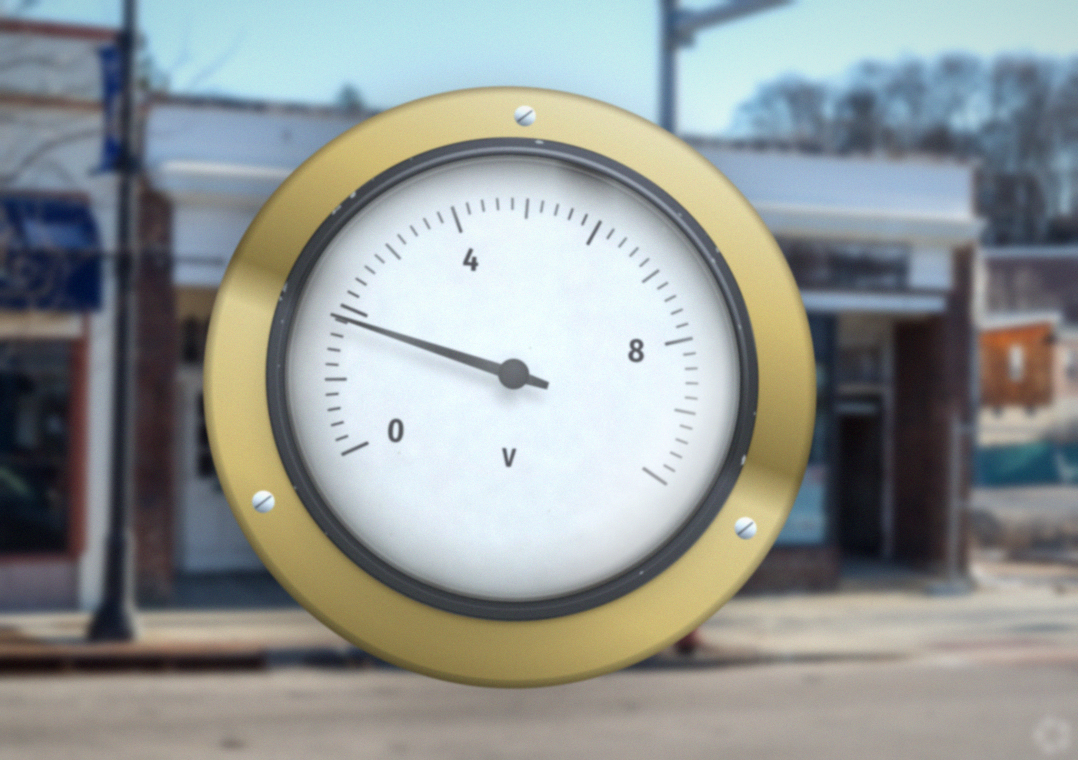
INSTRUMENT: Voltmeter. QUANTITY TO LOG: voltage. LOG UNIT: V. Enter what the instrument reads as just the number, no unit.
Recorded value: 1.8
